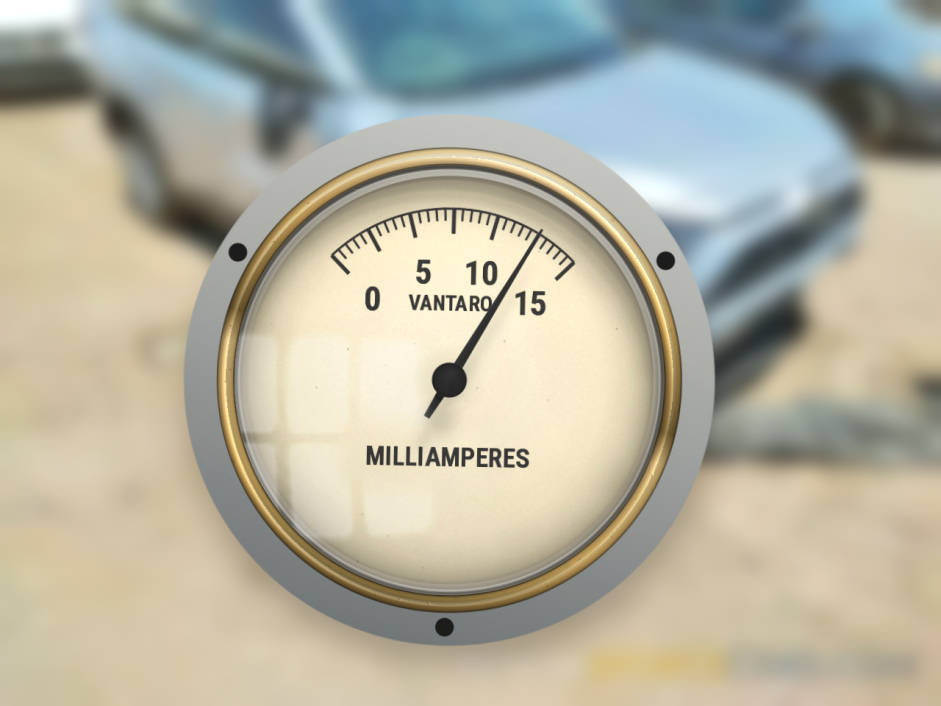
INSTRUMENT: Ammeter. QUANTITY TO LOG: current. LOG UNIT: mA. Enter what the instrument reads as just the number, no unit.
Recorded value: 12.5
